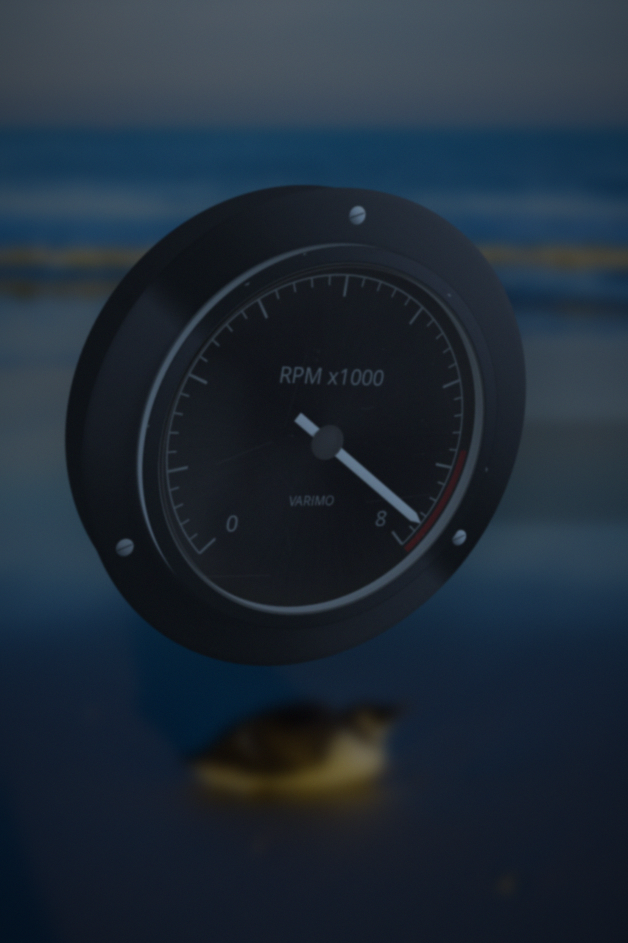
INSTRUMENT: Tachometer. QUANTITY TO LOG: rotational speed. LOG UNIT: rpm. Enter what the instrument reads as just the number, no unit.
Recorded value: 7700
